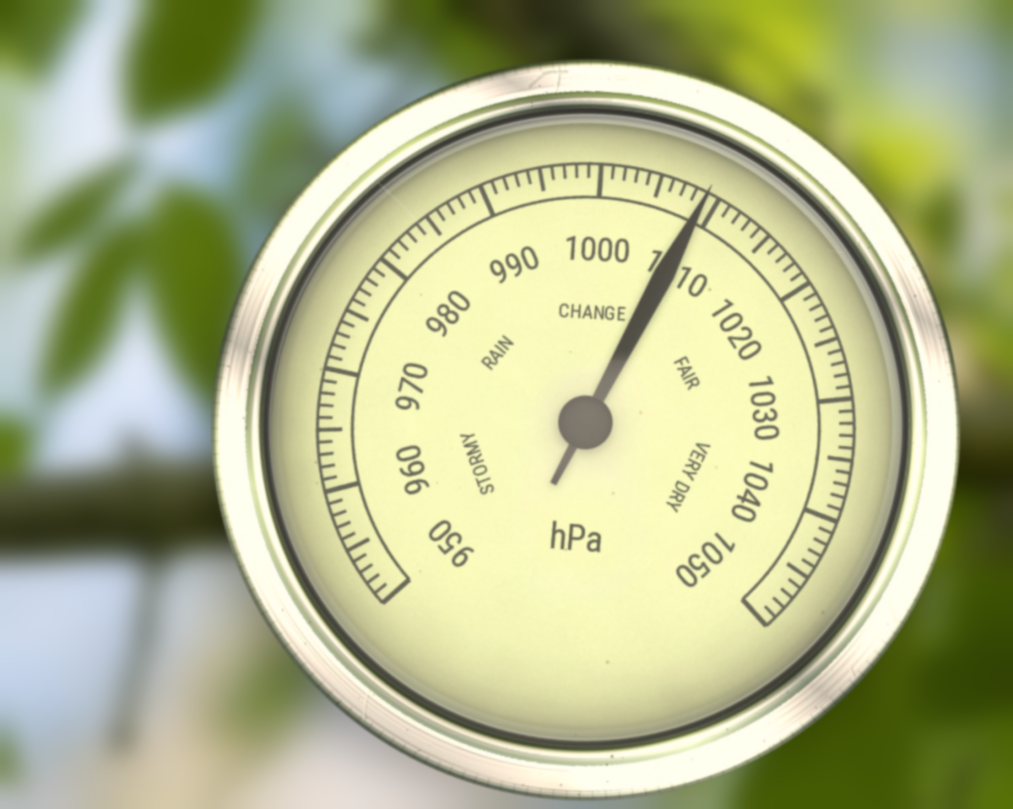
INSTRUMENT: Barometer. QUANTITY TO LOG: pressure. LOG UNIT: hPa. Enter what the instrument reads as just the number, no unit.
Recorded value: 1009
